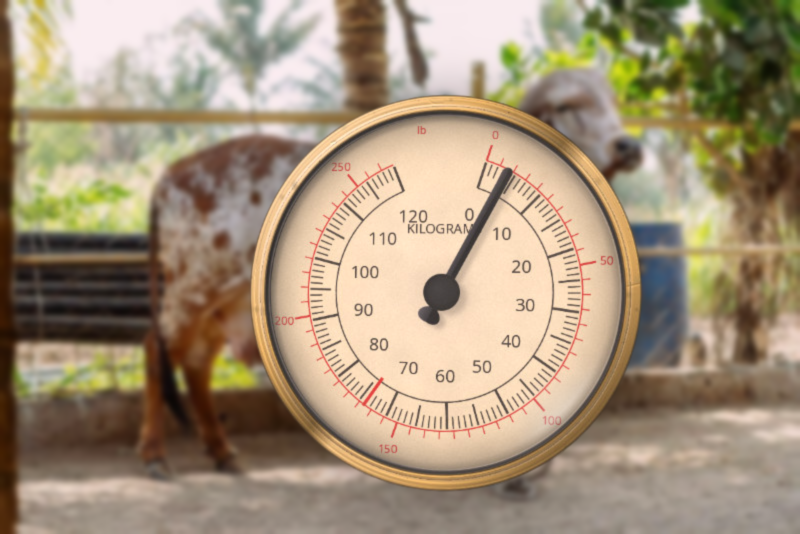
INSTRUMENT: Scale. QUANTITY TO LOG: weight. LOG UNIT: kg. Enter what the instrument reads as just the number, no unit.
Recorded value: 4
